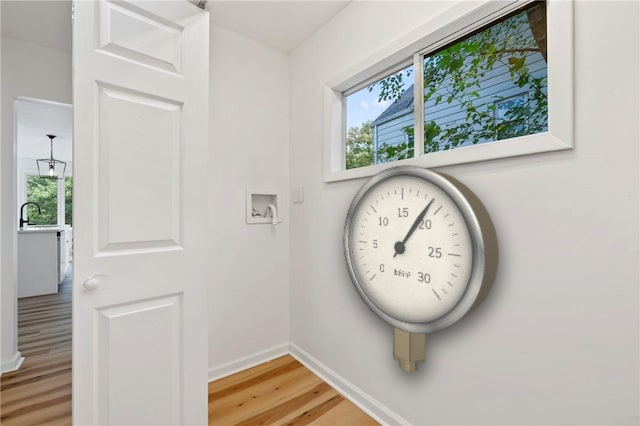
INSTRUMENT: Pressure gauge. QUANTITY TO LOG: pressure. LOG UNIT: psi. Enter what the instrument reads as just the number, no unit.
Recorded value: 19
